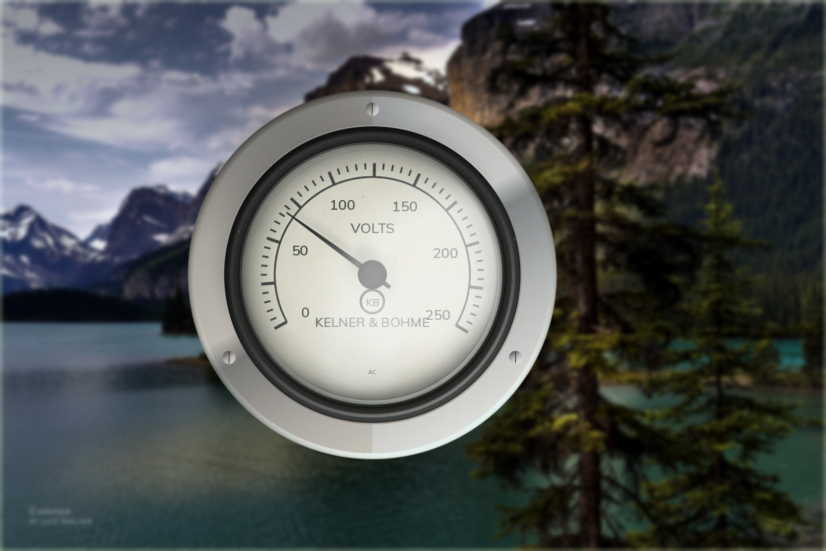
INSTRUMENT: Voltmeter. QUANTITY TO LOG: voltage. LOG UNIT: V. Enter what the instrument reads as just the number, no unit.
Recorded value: 67.5
